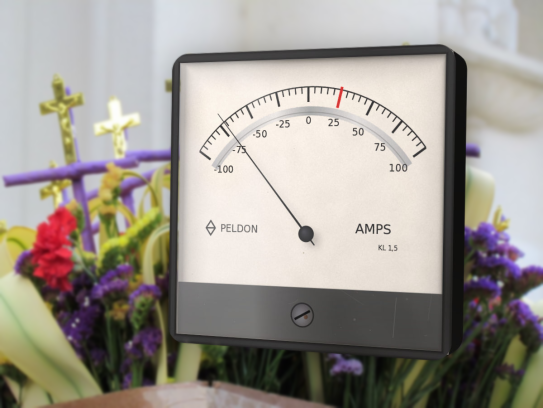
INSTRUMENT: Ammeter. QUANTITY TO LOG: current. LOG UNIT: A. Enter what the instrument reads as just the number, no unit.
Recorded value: -70
